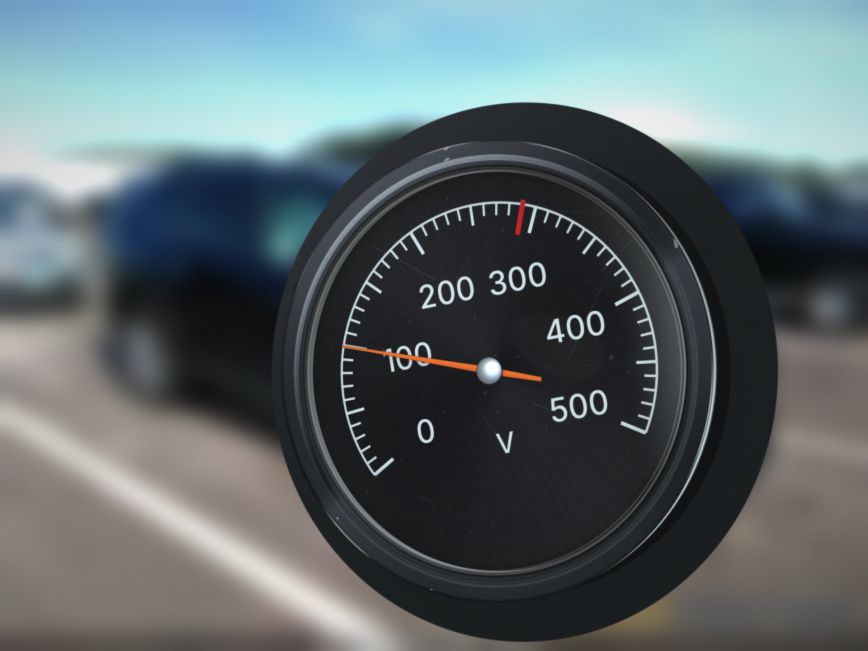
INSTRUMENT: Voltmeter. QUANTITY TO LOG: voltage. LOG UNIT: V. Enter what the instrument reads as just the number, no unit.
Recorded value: 100
